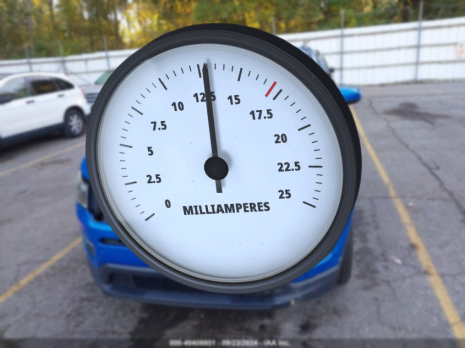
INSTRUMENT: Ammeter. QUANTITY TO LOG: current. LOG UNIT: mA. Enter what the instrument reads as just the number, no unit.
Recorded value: 13
